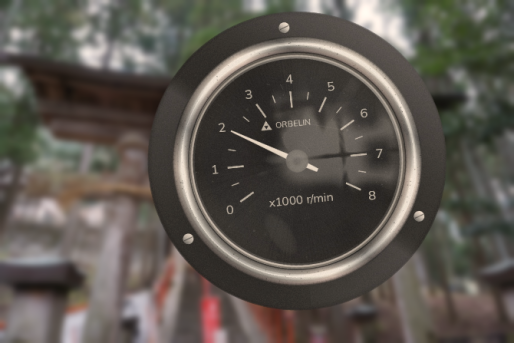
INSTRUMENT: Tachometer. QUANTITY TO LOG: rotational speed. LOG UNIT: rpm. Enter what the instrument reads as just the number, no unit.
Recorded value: 2000
